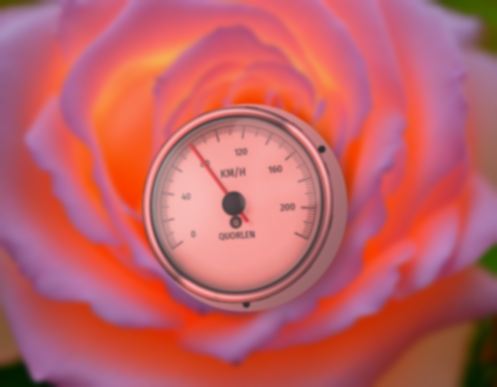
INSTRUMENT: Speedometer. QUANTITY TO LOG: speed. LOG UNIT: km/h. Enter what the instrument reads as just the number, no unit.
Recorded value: 80
